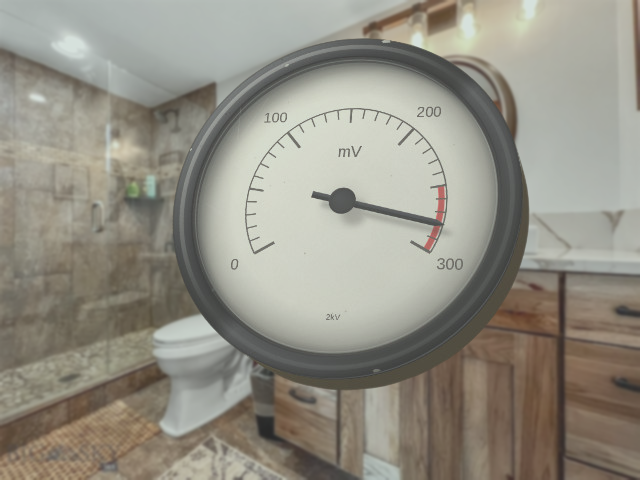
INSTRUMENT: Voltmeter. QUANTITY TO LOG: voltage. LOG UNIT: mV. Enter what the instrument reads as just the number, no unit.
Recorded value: 280
